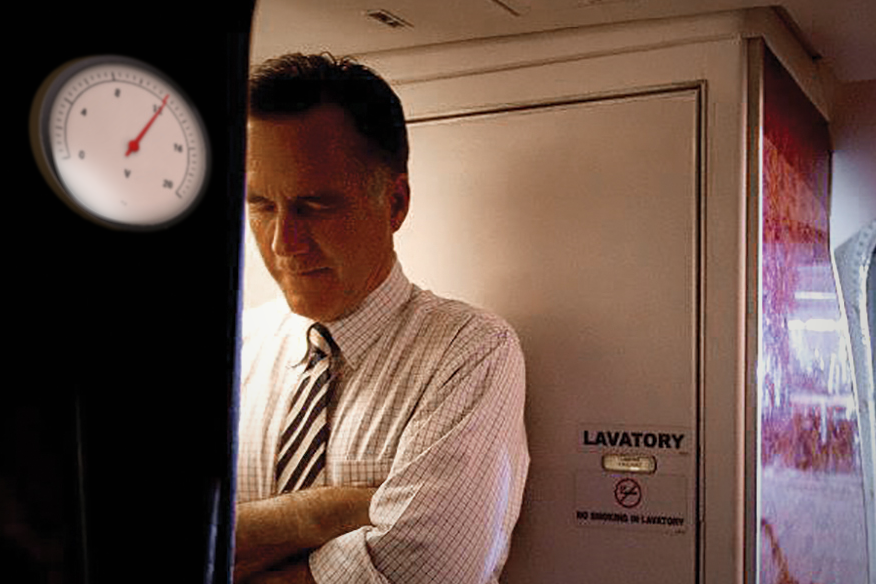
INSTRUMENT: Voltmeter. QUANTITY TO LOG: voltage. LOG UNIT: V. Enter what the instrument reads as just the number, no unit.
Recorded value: 12
